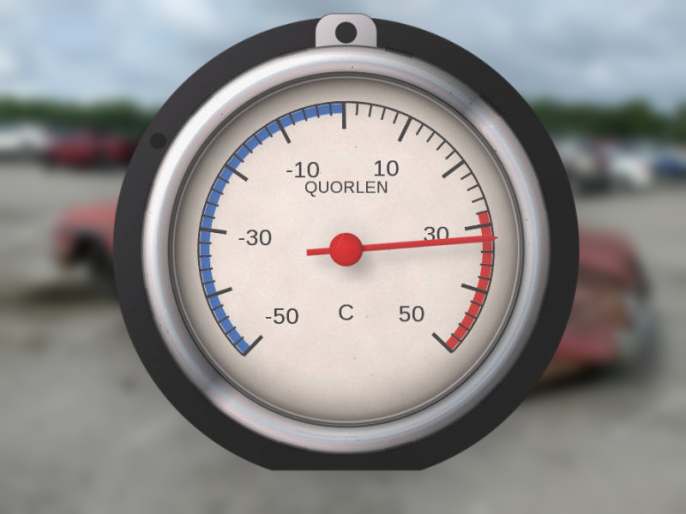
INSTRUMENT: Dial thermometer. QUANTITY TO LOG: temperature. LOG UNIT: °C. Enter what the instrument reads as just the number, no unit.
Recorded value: 32
